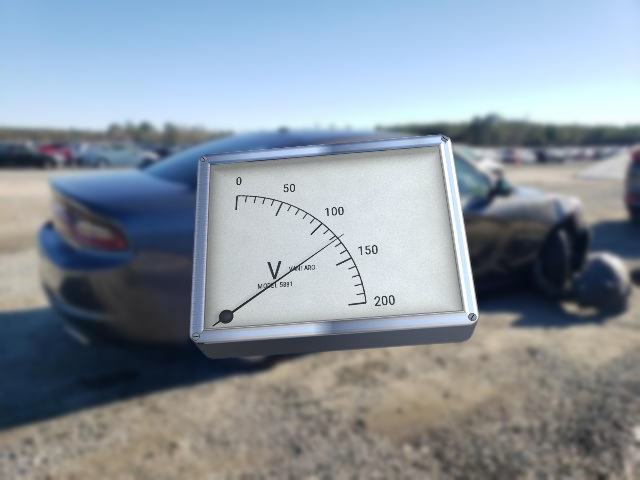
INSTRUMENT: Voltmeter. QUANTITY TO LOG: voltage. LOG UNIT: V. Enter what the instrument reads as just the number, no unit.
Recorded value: 125
